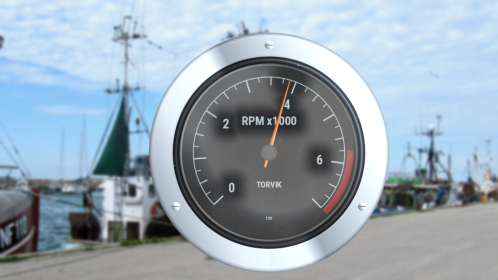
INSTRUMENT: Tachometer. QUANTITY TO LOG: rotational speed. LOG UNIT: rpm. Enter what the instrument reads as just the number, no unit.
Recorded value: 3875
